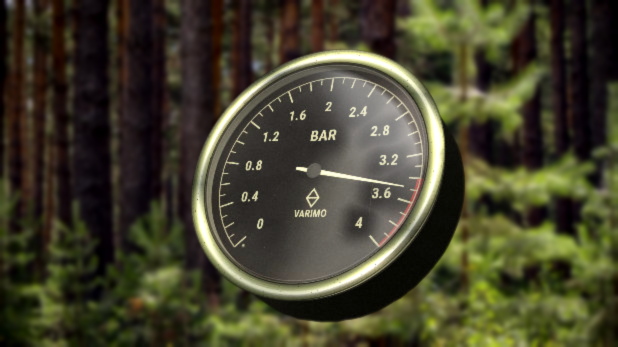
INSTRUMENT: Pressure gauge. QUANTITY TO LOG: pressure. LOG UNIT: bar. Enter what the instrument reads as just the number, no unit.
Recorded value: 3.5
